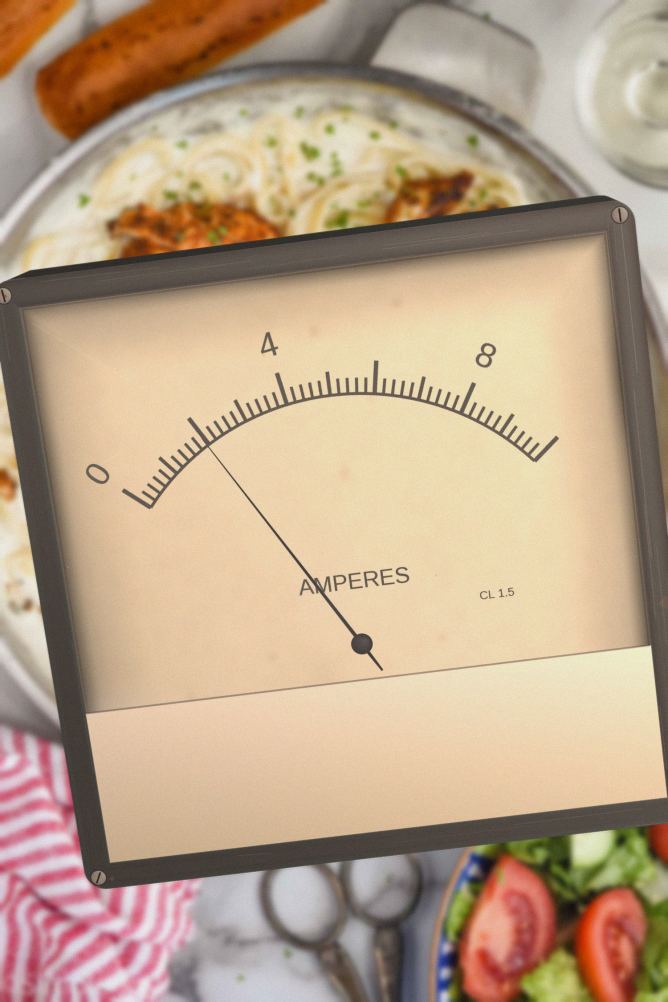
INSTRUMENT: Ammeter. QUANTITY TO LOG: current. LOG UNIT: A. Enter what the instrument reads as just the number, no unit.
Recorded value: 2
